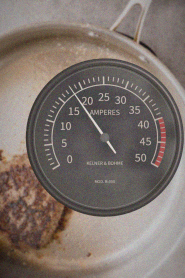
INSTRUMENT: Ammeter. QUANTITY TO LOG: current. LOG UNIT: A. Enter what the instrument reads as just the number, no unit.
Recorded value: 18
